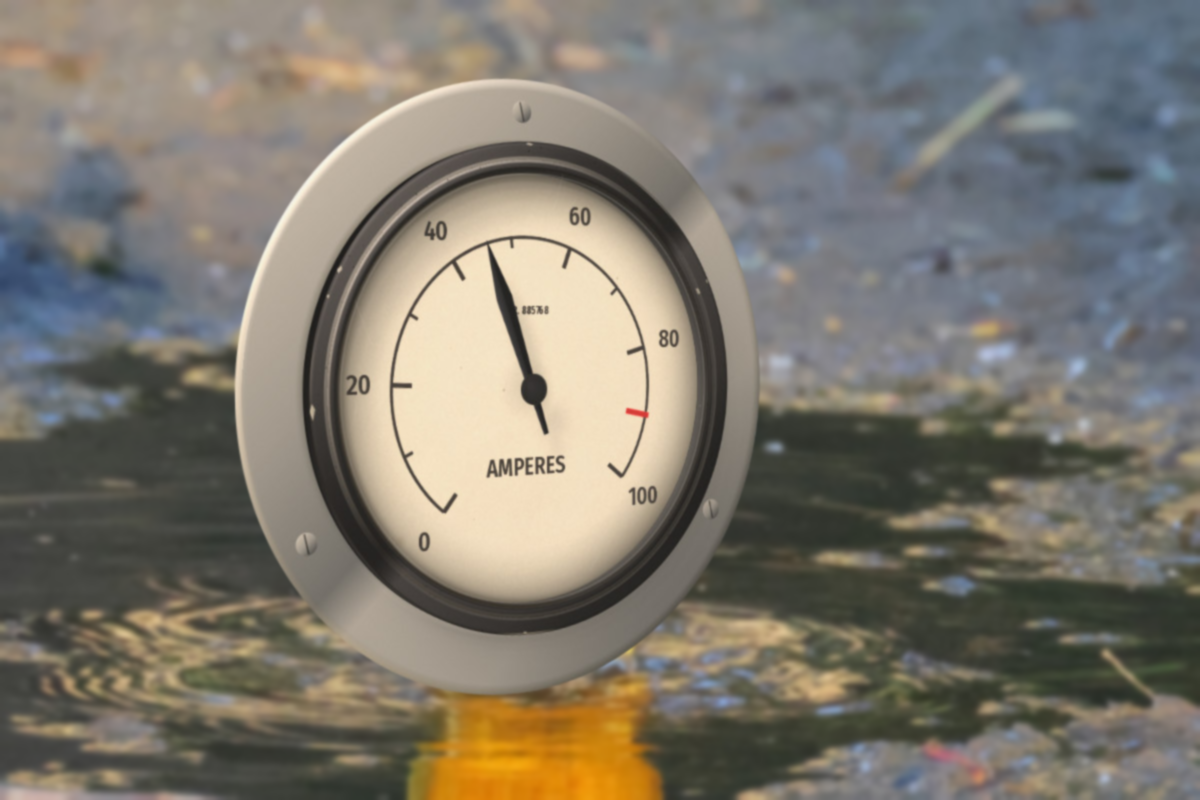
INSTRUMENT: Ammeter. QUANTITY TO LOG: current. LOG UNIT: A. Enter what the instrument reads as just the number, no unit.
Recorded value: 45
